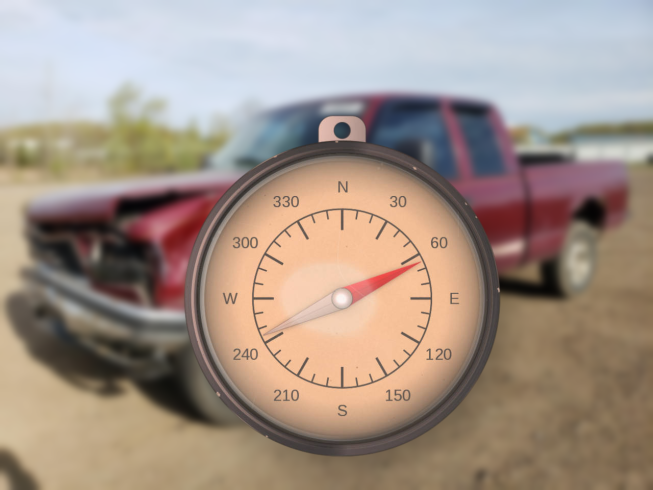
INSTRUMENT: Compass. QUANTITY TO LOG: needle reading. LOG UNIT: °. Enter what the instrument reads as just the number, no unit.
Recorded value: 65
